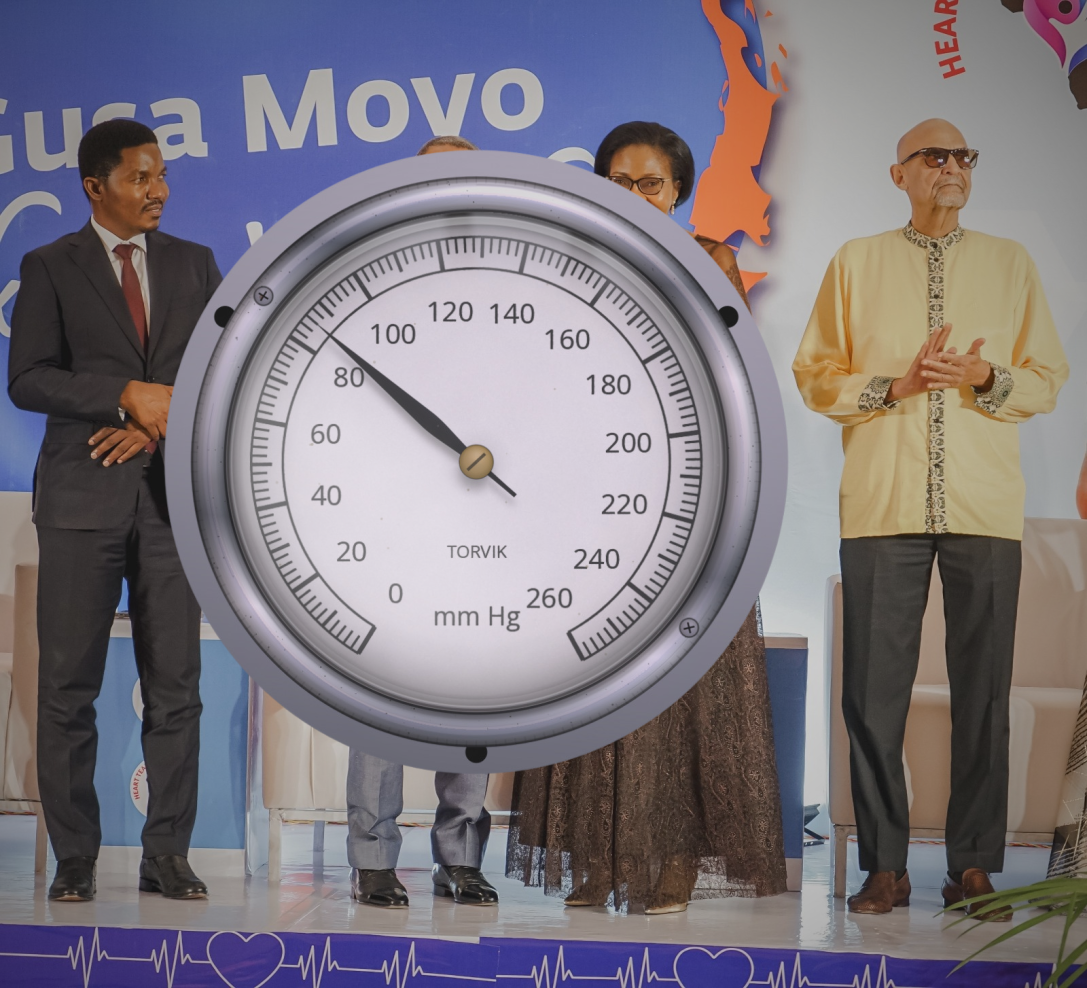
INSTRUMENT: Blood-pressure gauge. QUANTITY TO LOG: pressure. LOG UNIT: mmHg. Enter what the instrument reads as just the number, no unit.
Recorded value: 86
